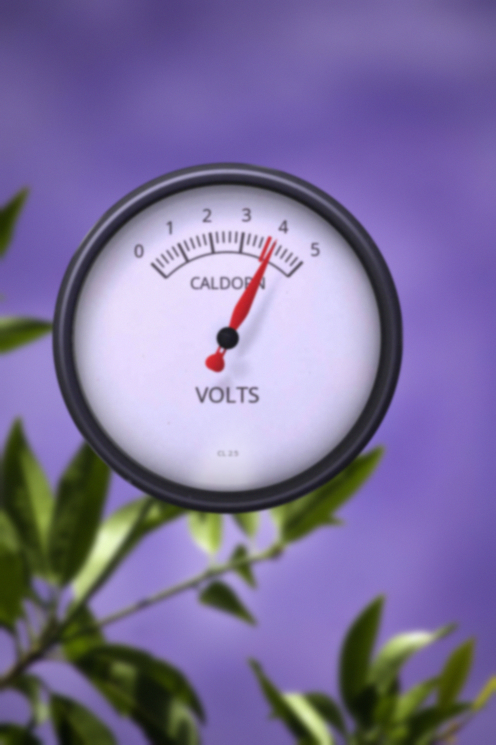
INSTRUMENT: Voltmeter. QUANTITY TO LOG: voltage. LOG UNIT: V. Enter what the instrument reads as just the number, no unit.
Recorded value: 4
